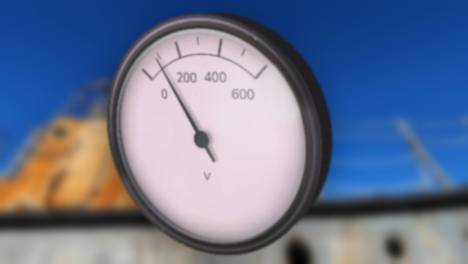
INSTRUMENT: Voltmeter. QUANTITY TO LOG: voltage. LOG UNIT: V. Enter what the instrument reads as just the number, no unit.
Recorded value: 100
